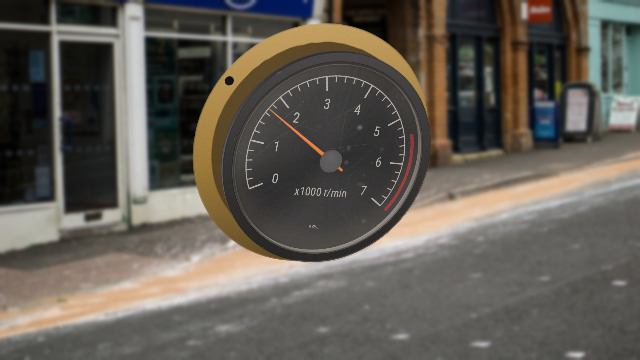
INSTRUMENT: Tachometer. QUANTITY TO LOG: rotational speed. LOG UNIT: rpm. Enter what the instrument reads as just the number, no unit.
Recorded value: 1700
